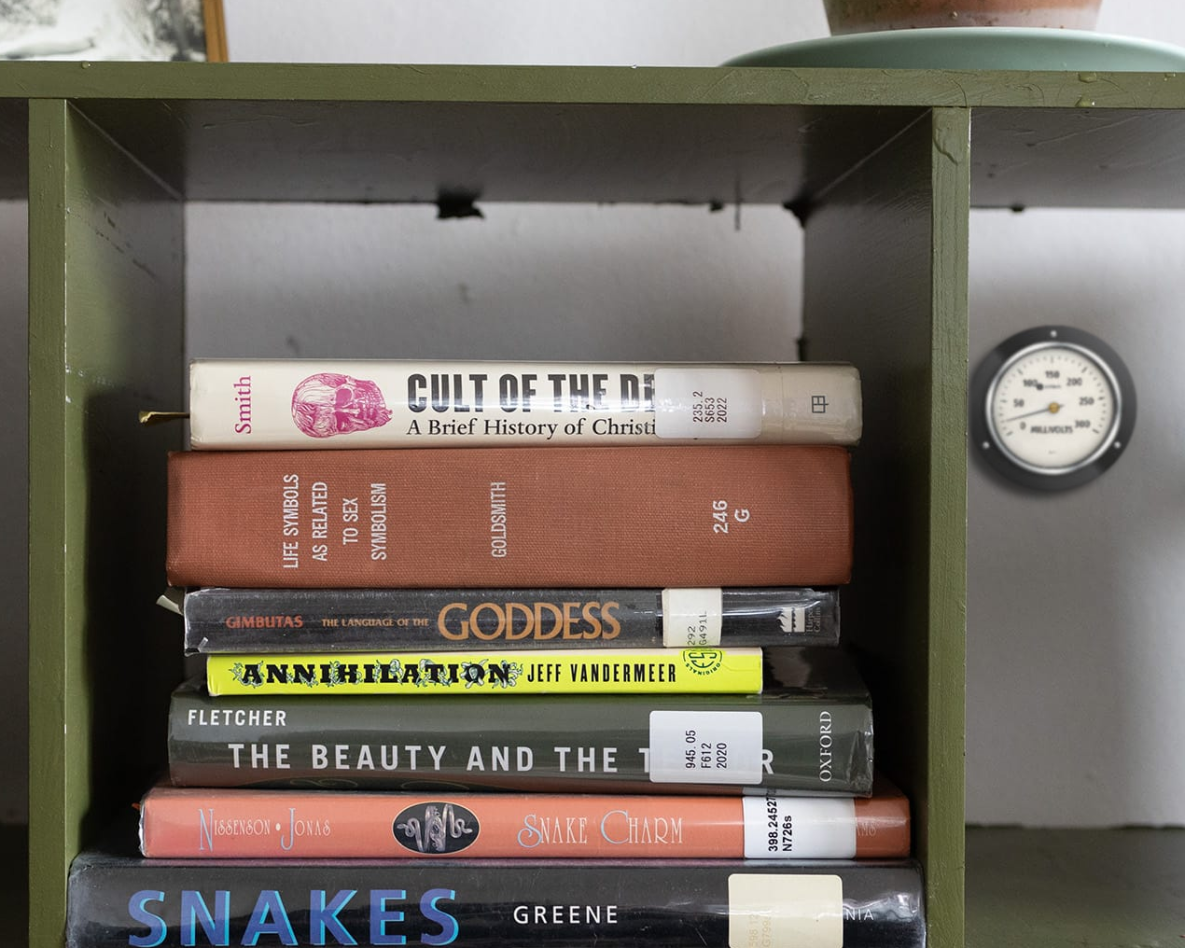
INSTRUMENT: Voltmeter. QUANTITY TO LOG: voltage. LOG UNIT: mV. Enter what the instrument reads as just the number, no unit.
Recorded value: 20
